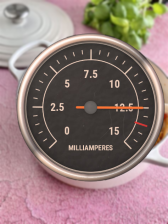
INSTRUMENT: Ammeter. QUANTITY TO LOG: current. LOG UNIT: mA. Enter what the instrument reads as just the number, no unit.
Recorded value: 12.5
